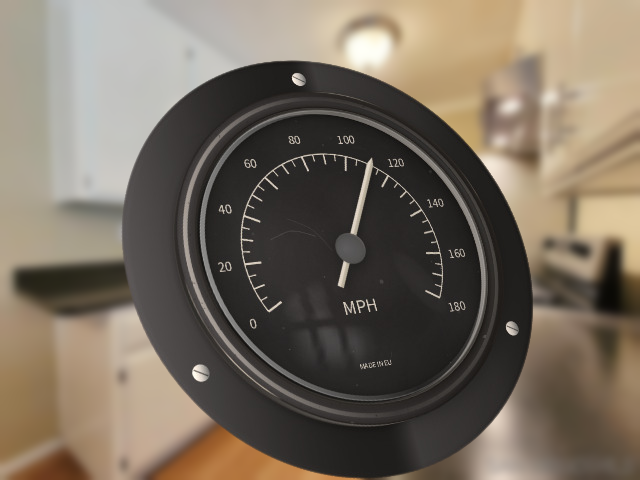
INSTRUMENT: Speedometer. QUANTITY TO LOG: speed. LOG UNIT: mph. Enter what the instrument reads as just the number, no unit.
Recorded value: 110
